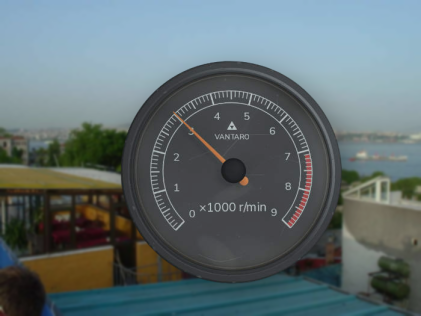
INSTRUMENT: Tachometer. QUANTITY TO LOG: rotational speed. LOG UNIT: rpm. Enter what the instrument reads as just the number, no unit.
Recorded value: 3000
